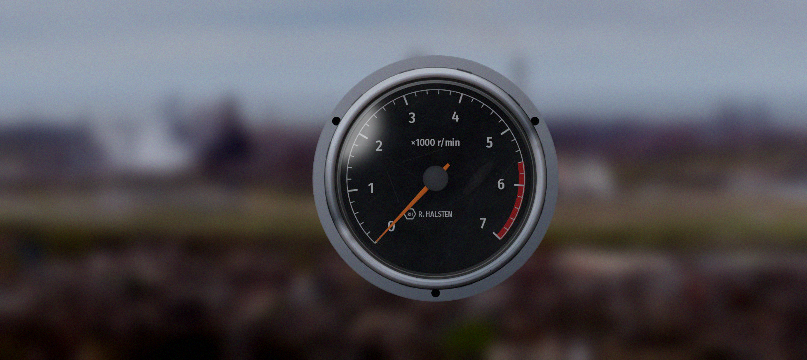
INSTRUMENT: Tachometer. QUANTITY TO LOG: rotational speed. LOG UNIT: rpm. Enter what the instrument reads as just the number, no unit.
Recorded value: 0
